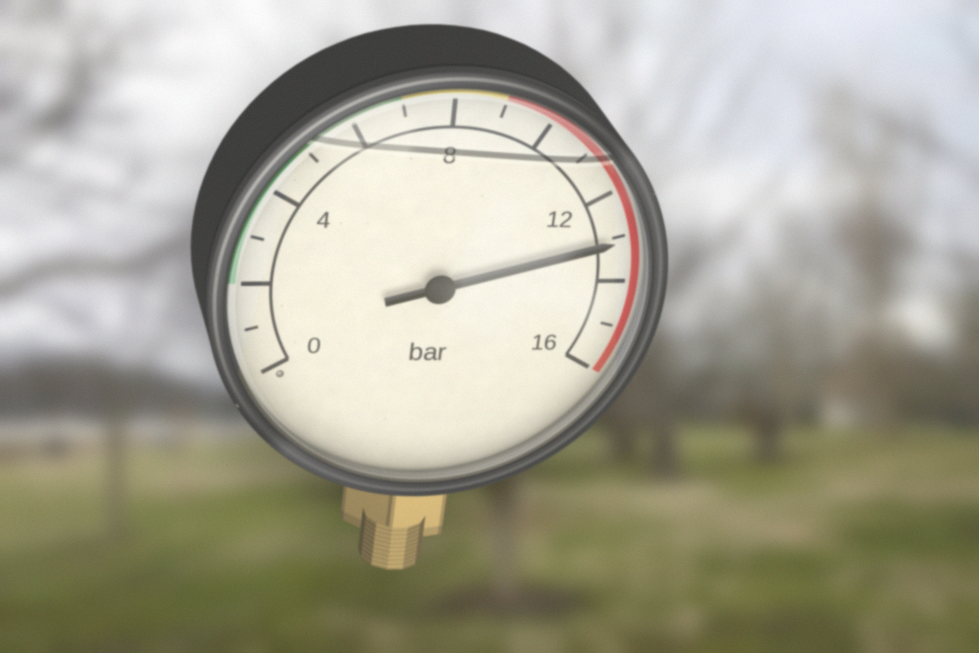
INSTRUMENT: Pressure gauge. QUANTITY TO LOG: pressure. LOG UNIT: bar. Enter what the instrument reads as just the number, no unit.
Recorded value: 13
